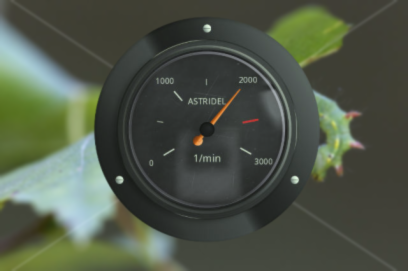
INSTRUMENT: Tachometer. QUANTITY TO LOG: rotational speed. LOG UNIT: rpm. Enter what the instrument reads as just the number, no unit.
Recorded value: 2000
